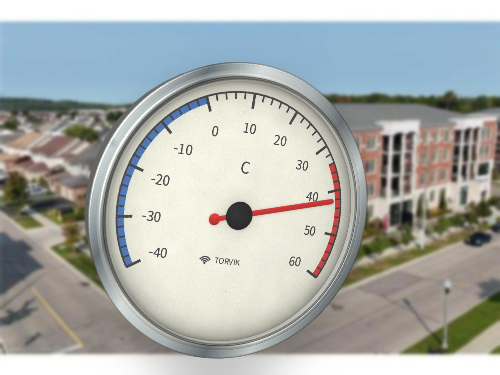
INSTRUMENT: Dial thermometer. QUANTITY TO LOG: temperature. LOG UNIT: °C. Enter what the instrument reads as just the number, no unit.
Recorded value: 42
